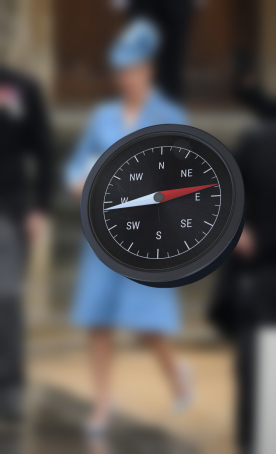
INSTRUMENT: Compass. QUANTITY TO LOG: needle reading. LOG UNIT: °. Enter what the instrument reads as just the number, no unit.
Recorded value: 80
